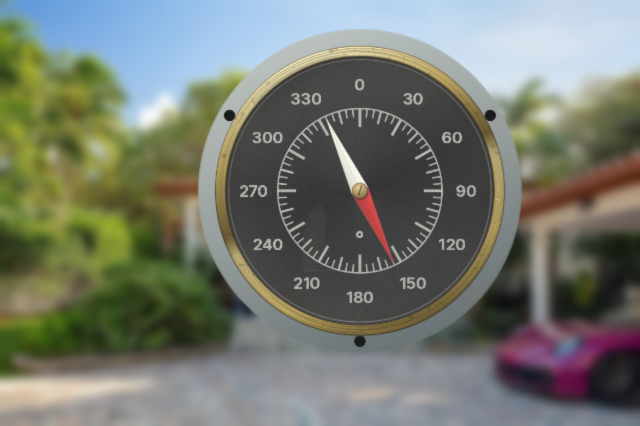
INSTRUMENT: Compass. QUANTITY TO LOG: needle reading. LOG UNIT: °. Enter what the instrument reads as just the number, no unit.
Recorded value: 155
